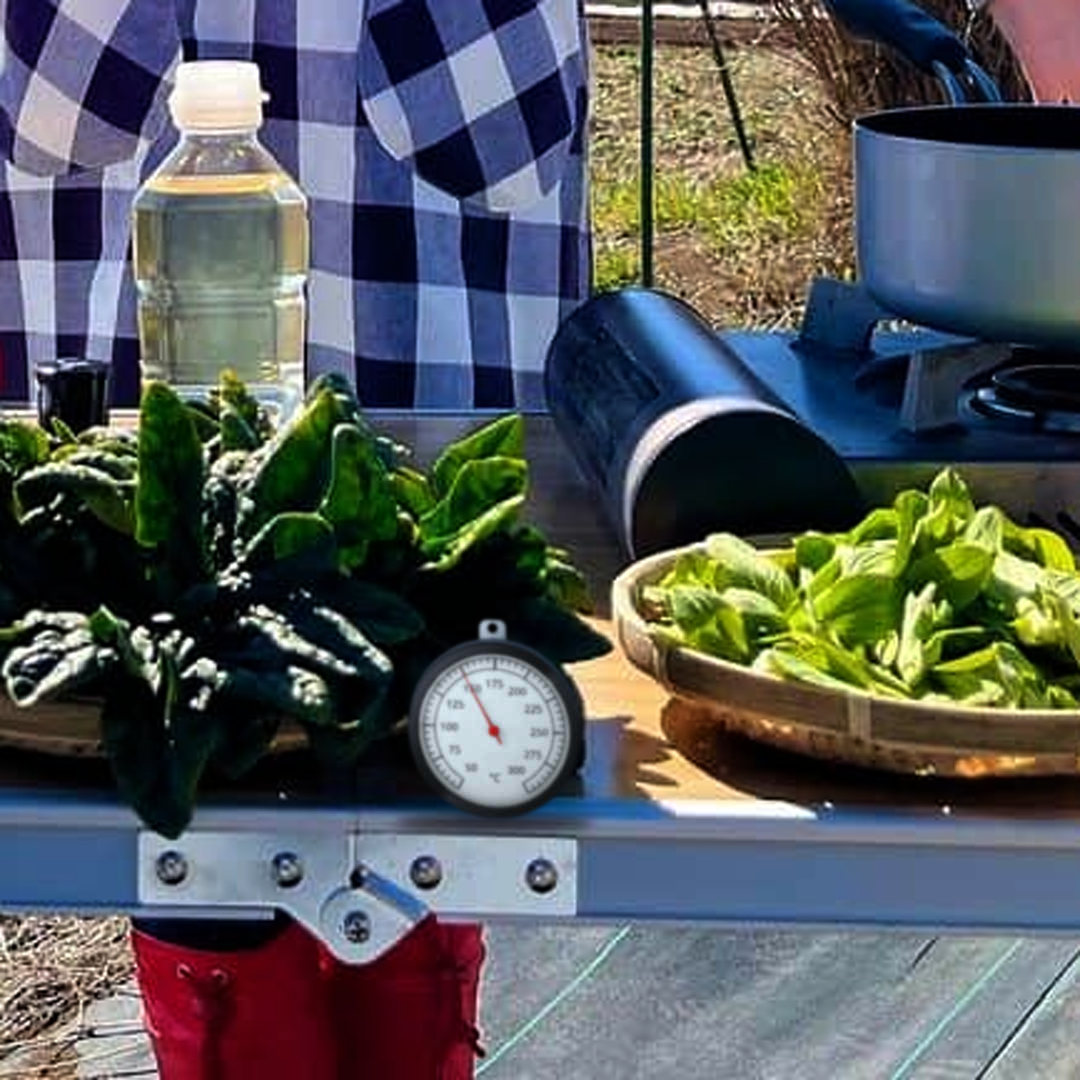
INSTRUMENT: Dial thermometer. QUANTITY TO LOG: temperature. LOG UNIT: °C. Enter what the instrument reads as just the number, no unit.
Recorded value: 150
